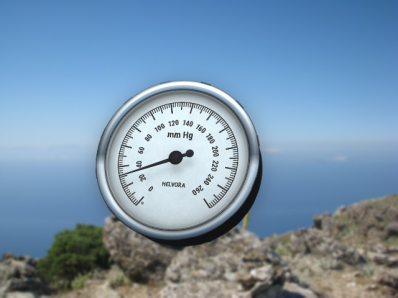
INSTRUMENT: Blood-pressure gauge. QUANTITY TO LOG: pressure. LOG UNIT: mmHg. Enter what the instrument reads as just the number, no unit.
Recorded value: 30
